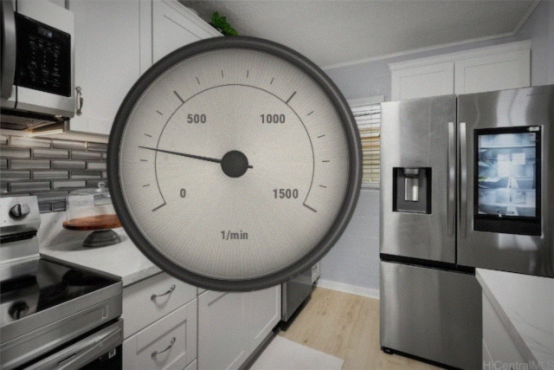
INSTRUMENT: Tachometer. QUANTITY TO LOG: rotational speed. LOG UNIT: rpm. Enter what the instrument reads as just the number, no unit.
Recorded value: 250
